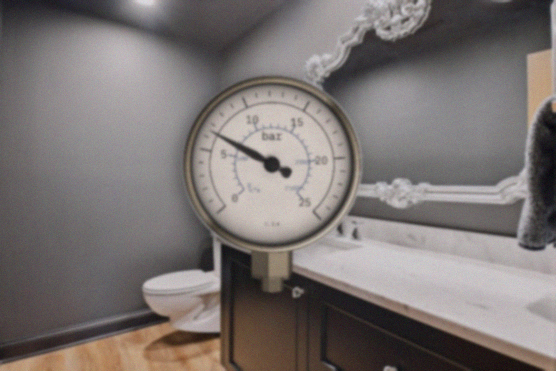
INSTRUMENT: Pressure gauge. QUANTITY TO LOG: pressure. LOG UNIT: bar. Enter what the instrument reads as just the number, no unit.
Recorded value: 6.5
